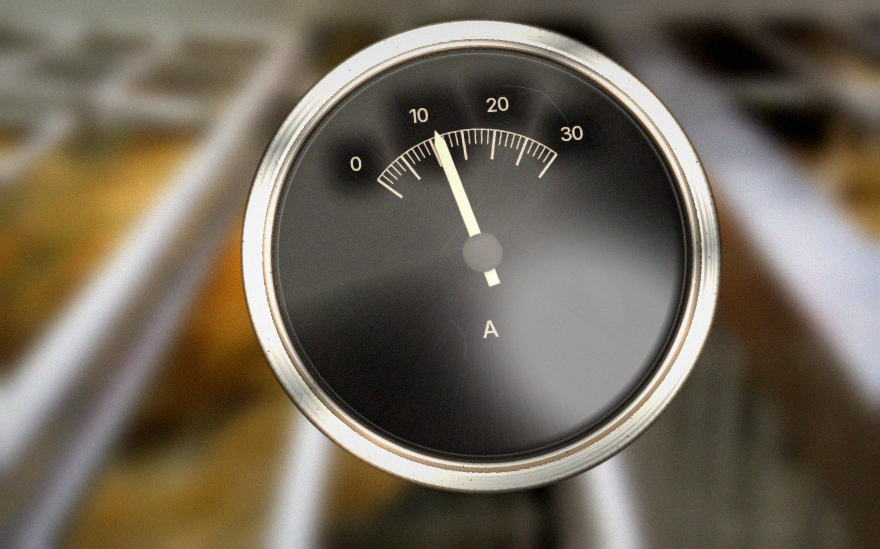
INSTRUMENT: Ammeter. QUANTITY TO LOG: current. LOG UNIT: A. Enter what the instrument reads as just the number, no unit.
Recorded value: 11
